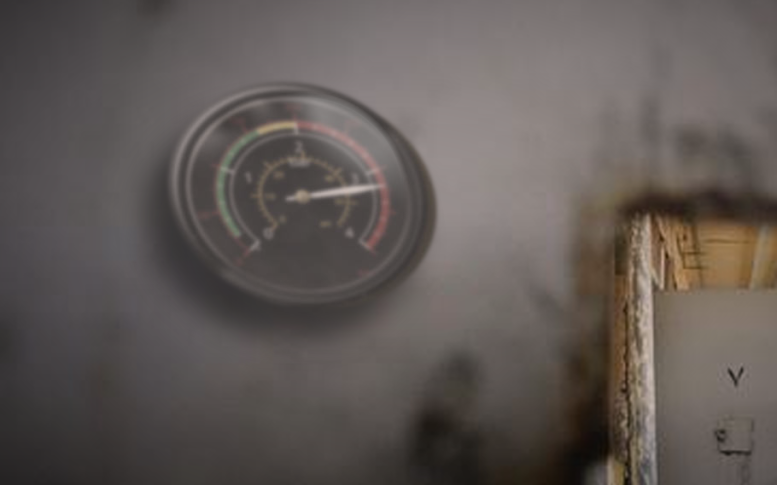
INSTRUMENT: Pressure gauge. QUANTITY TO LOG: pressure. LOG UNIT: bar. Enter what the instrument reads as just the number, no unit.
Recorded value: 3.2
